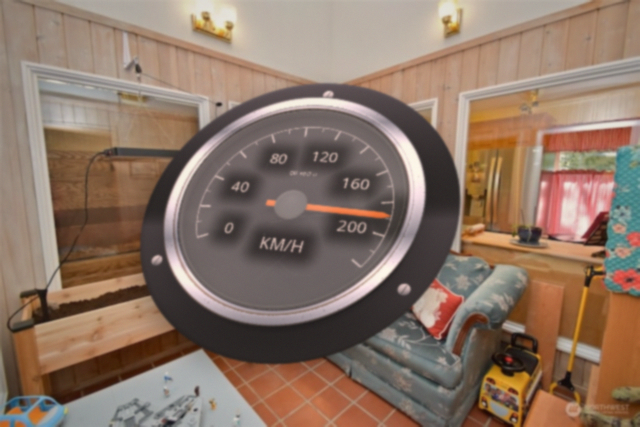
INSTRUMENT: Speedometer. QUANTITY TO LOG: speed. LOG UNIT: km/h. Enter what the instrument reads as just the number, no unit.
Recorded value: 190
